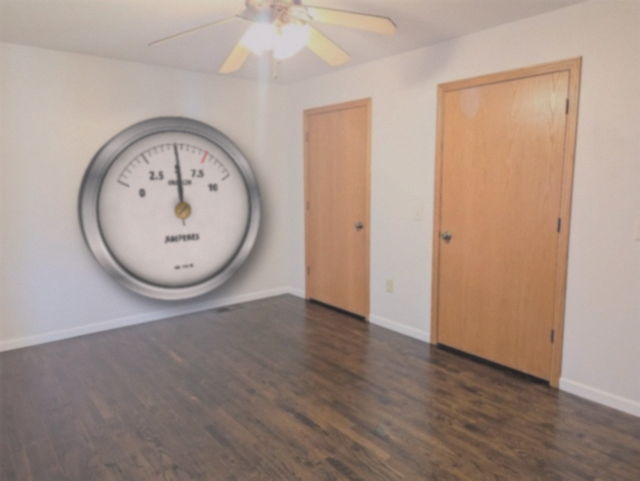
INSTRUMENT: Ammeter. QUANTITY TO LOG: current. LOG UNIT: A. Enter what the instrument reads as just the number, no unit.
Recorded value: 5
